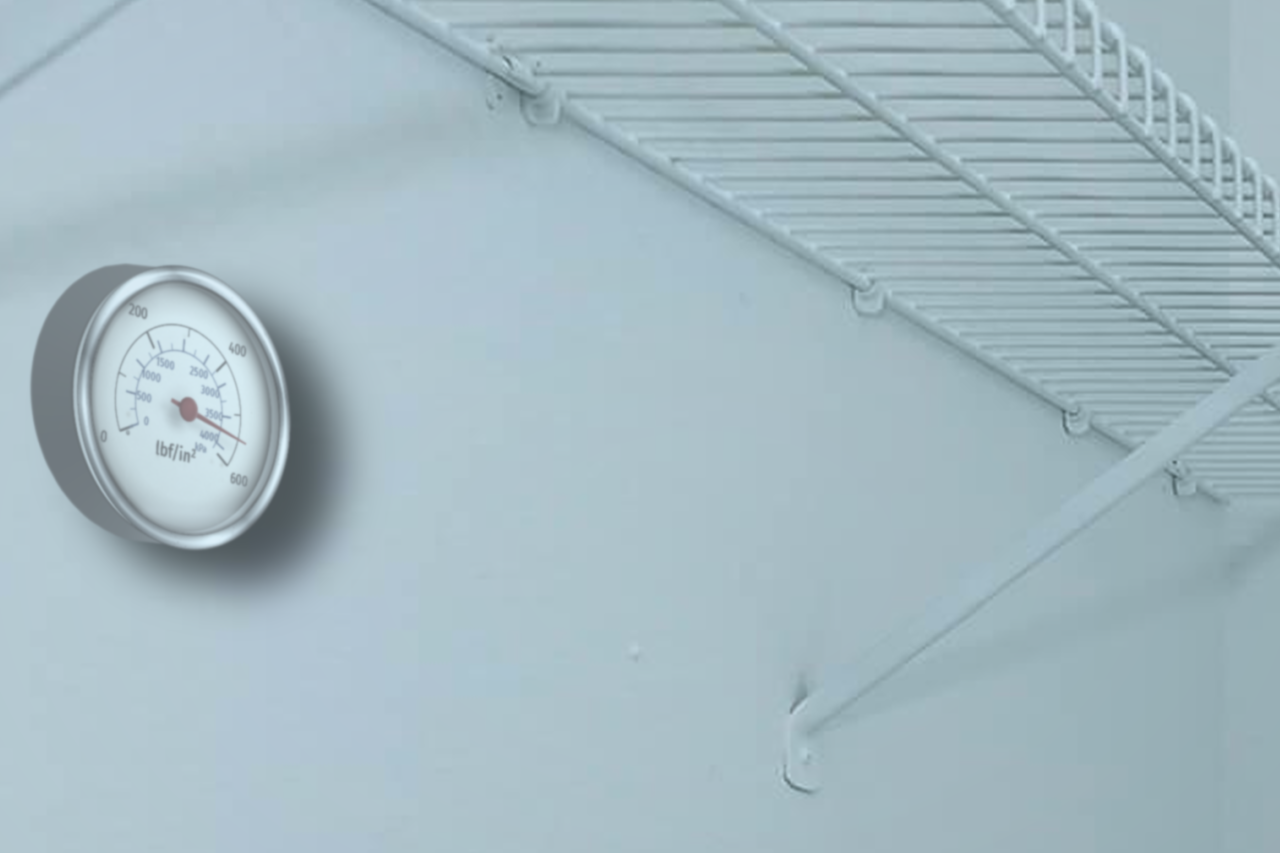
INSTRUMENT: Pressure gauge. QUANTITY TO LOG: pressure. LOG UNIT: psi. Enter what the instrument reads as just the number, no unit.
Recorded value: 550
